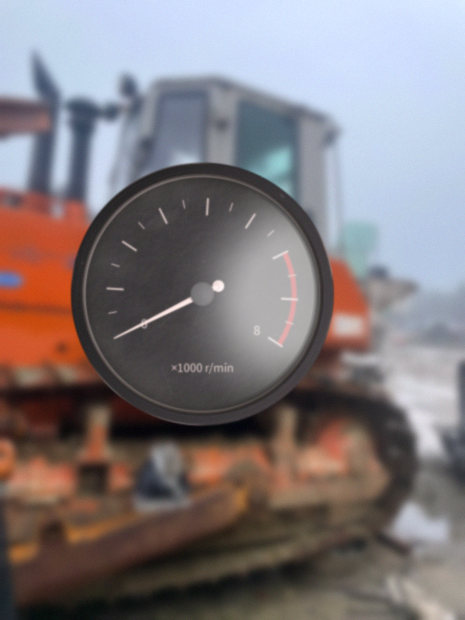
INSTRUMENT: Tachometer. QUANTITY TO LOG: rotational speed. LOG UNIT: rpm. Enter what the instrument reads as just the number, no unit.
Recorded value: 0
